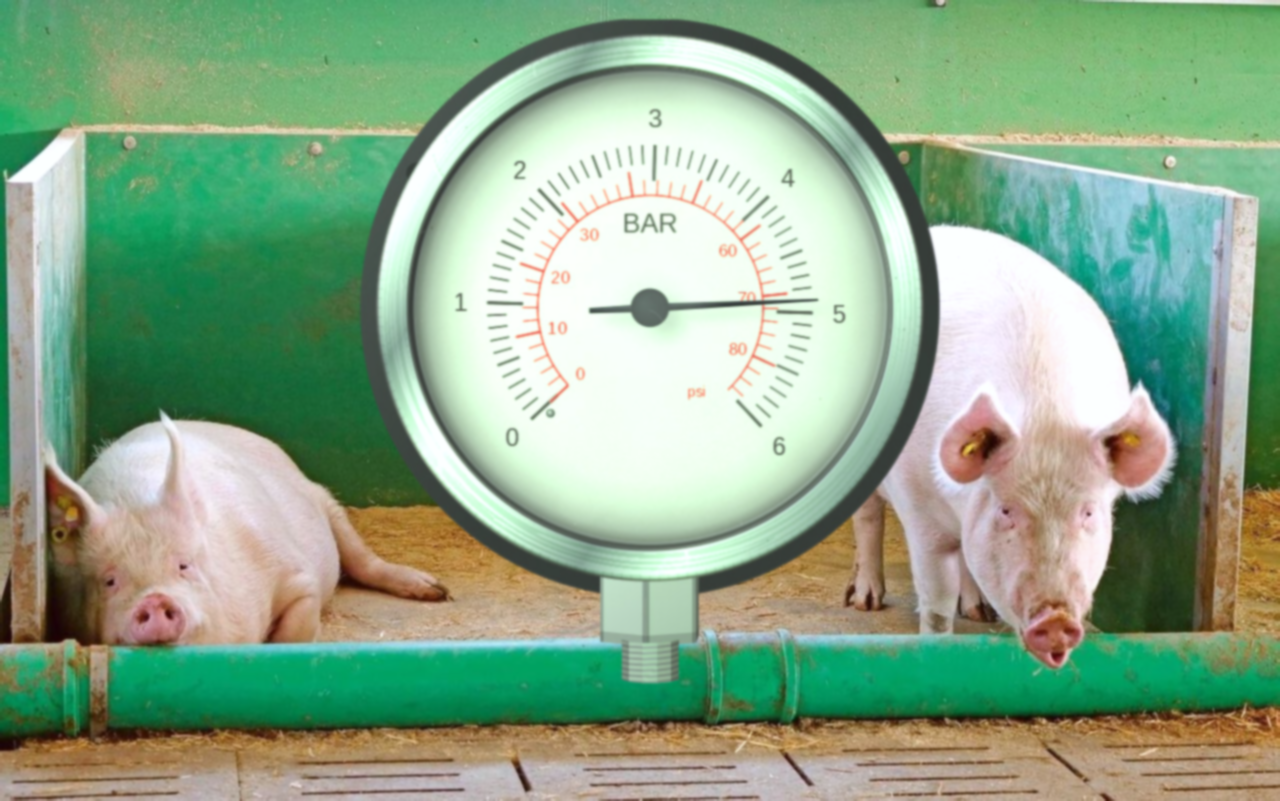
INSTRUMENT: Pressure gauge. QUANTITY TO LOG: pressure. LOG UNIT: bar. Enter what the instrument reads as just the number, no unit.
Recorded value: 4.9
